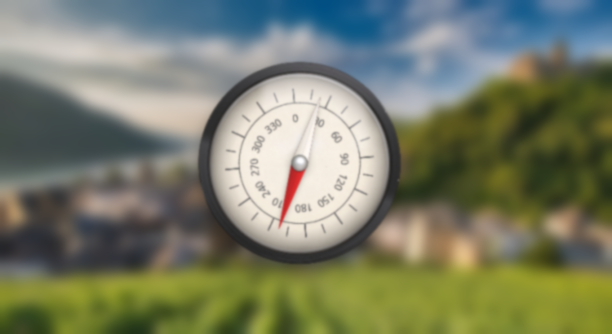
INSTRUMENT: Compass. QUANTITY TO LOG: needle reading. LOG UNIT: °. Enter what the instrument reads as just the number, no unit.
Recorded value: 202.5
